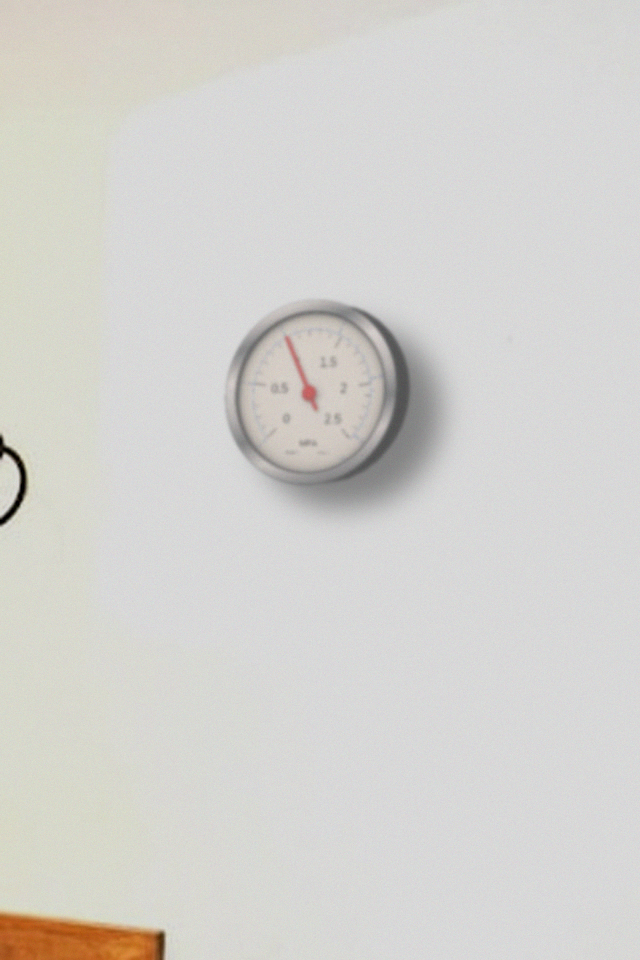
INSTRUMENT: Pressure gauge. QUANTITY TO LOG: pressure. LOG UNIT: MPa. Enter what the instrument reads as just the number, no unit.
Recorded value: 1
